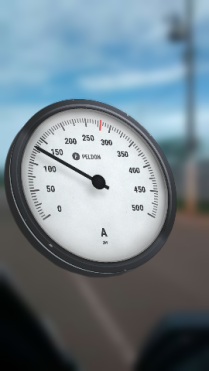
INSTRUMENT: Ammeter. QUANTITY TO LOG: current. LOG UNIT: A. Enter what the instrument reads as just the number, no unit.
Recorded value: 125
